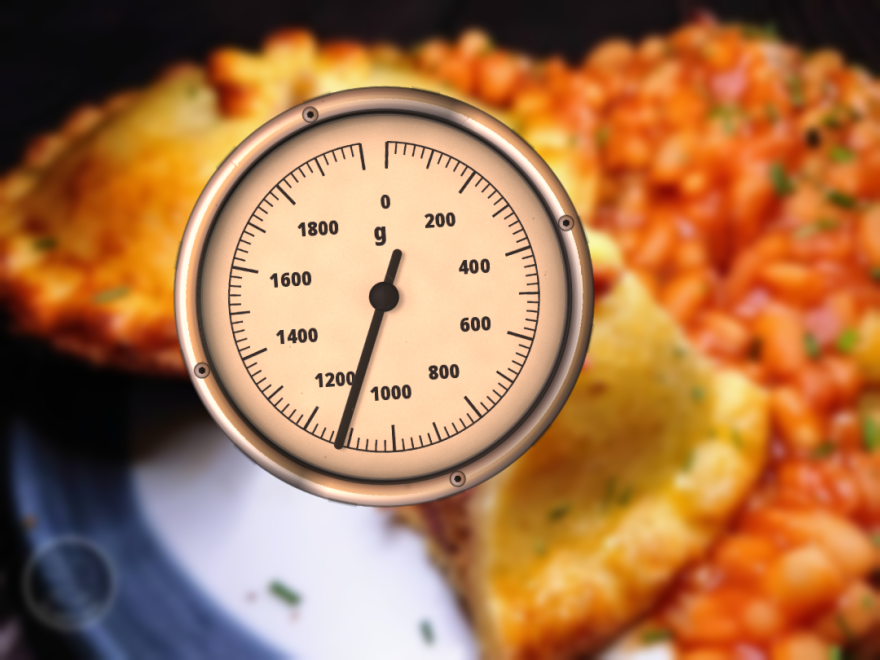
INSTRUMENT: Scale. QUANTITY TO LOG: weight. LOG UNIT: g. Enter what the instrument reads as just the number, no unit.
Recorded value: 1120
